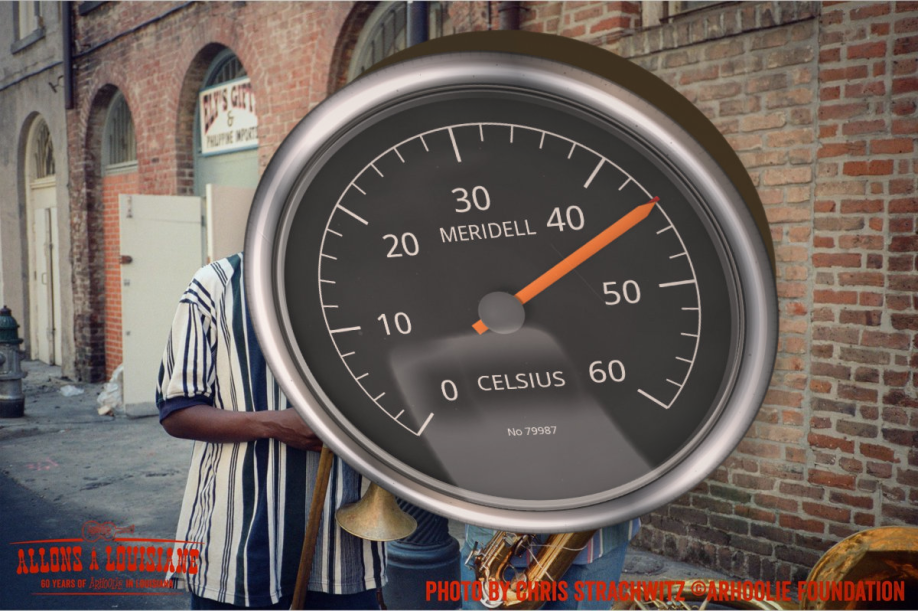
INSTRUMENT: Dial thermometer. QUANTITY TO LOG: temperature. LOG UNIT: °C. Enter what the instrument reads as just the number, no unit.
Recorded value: 44
